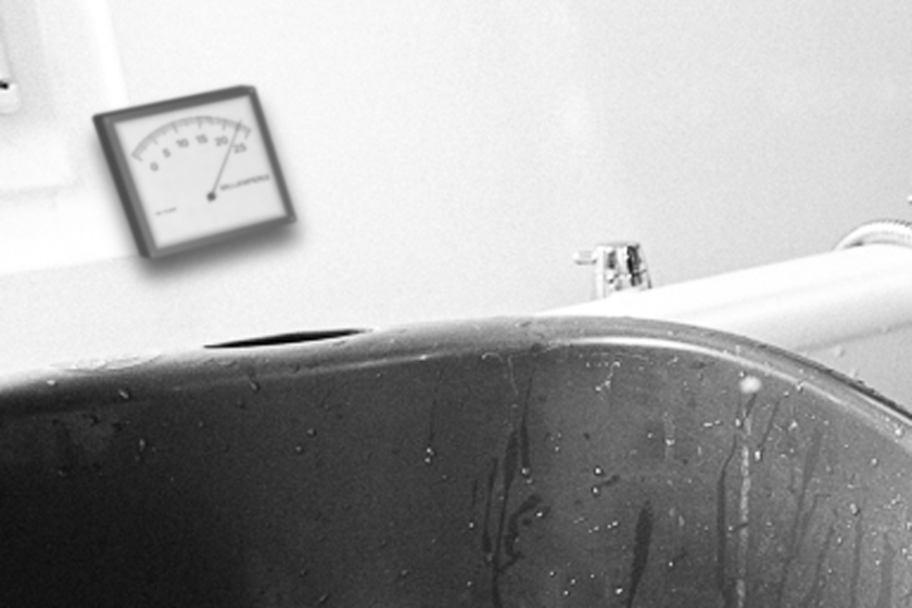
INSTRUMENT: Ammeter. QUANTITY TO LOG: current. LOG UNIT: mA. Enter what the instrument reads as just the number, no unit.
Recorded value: 22.5
